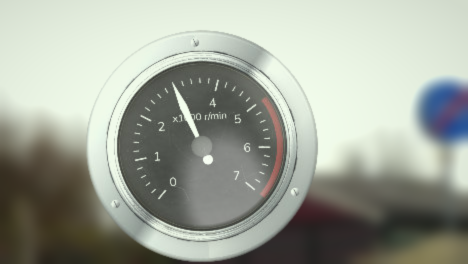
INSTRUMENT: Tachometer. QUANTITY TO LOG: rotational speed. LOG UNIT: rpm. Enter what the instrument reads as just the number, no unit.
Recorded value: 3000
